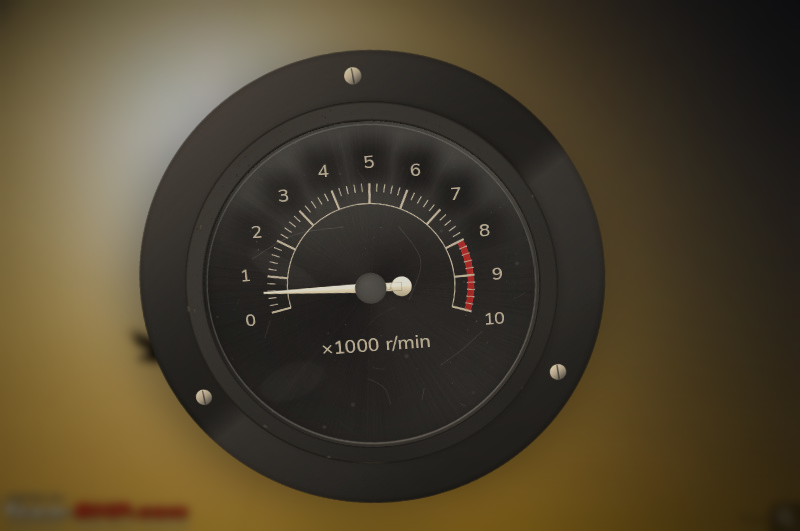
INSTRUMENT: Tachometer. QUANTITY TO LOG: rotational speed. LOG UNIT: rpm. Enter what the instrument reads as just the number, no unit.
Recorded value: 600
